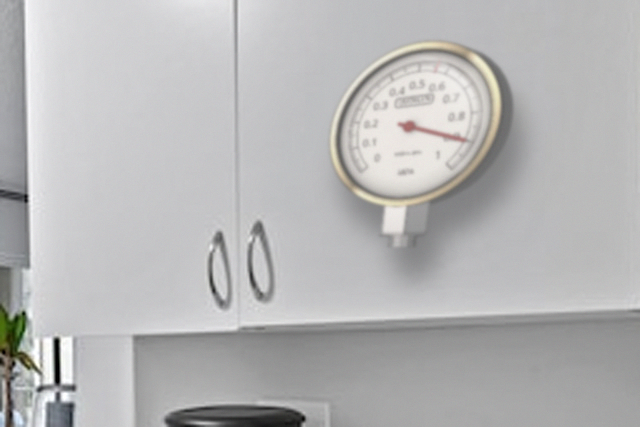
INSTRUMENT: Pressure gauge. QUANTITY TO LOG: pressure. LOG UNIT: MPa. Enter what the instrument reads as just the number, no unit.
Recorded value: 0.9
